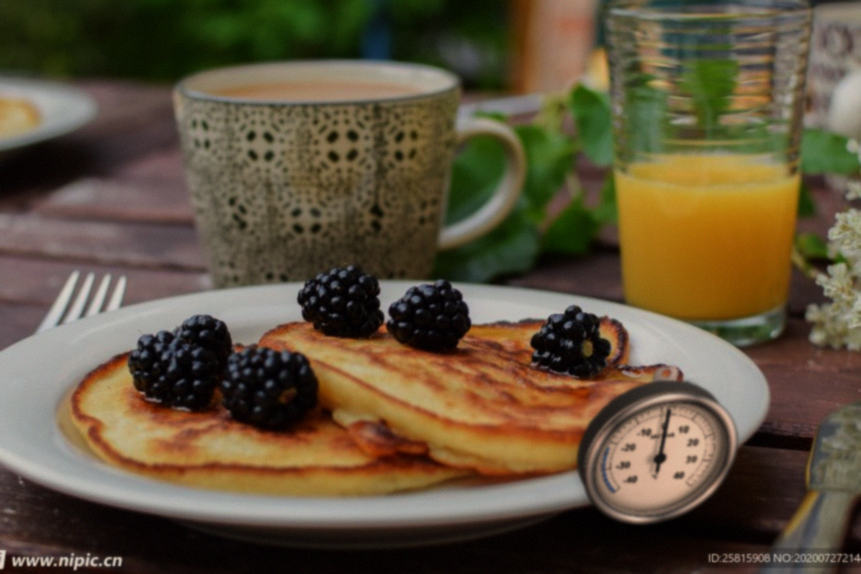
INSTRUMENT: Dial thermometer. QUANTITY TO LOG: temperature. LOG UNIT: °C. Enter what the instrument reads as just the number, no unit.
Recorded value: 0
